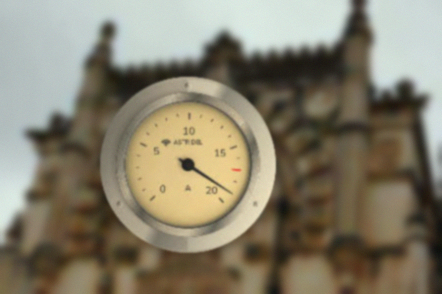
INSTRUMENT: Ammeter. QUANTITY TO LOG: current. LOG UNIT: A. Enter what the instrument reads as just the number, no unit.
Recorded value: 19
